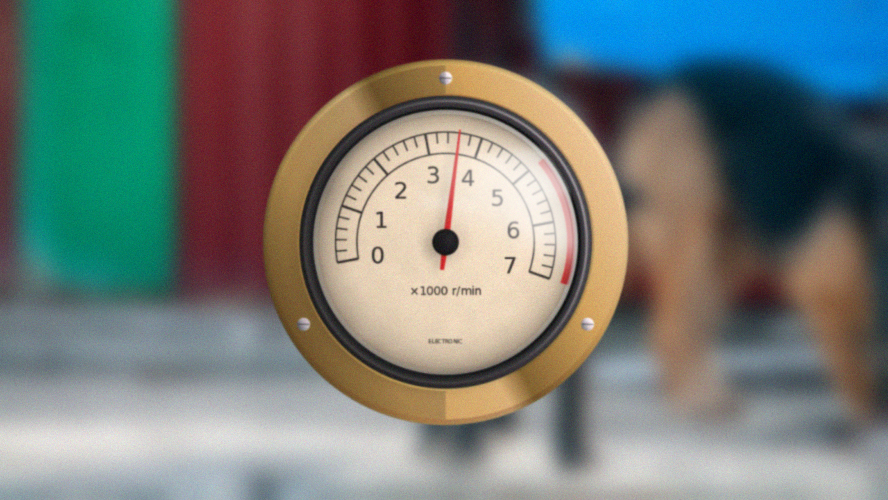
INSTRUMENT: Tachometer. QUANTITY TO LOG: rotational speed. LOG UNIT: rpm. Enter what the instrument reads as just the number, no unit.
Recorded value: 3600
